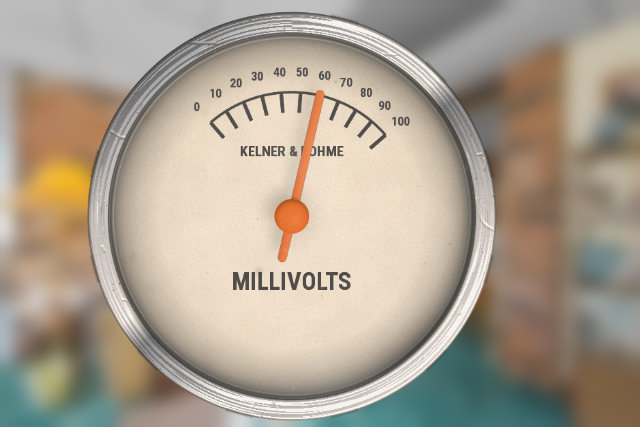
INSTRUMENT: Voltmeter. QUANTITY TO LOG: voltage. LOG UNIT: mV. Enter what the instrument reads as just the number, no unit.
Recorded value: 60
